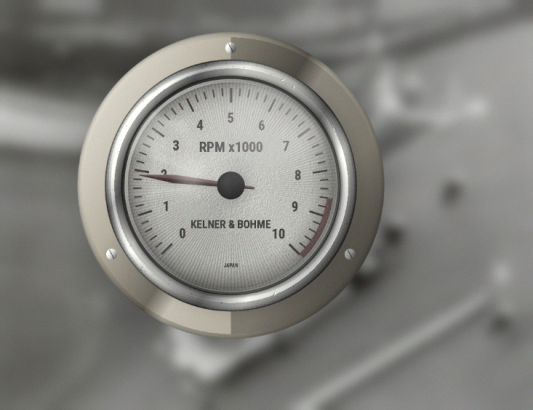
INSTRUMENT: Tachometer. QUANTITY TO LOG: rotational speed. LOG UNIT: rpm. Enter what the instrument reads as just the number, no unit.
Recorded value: 1900
